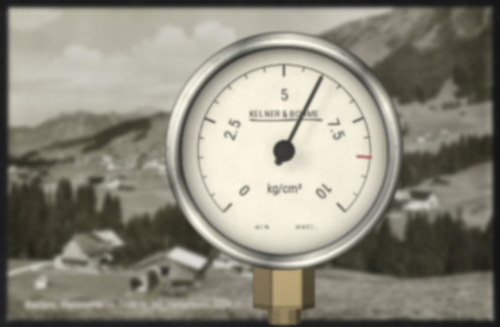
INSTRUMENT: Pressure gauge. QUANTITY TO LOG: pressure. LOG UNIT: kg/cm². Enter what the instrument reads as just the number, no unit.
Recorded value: 6
